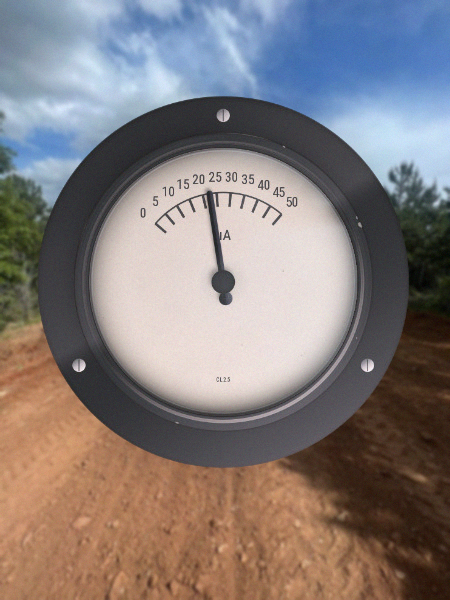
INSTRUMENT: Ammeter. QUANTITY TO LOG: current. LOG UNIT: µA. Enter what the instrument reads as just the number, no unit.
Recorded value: 22.5
